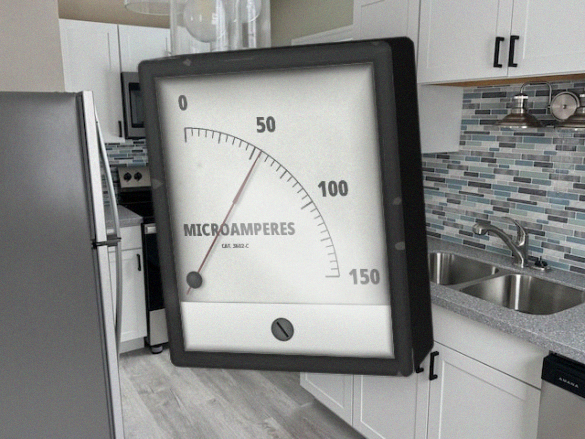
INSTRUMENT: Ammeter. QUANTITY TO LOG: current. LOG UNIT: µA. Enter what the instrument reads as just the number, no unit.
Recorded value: 55
